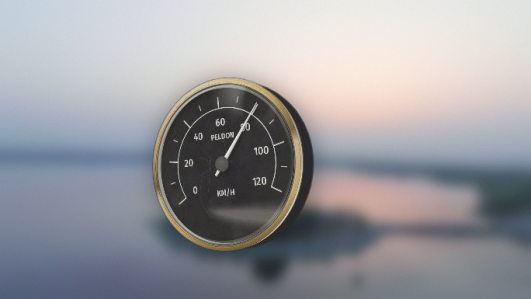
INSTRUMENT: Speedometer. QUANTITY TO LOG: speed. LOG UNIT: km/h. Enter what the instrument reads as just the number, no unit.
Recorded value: 80
